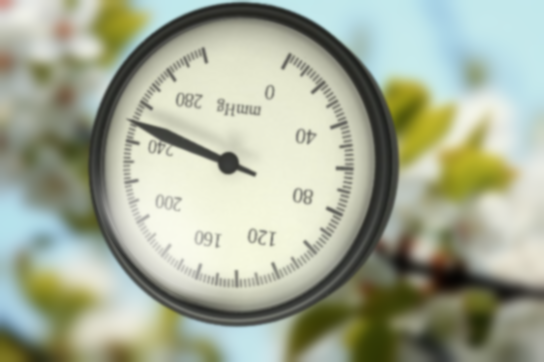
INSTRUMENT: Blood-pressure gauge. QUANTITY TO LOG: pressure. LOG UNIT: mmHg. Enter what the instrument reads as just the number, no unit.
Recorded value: 250
